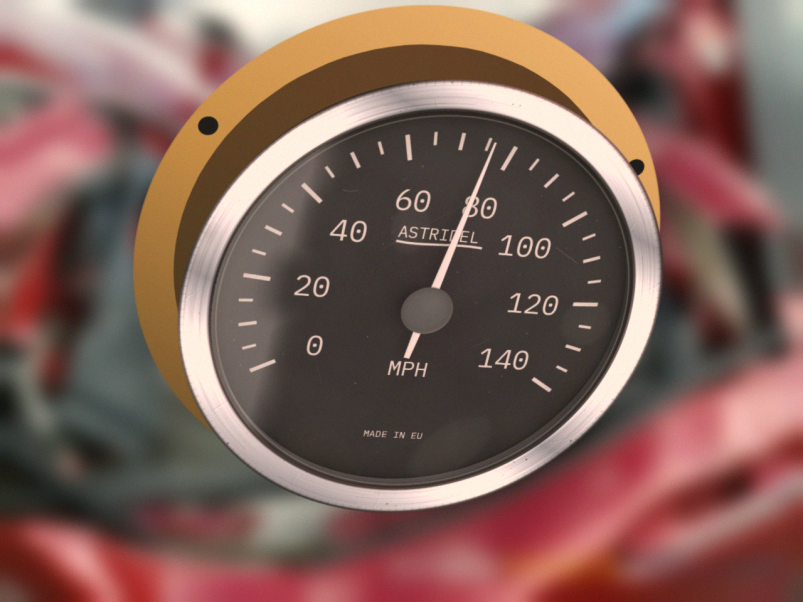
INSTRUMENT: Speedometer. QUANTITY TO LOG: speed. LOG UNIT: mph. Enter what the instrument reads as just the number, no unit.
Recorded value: 75
